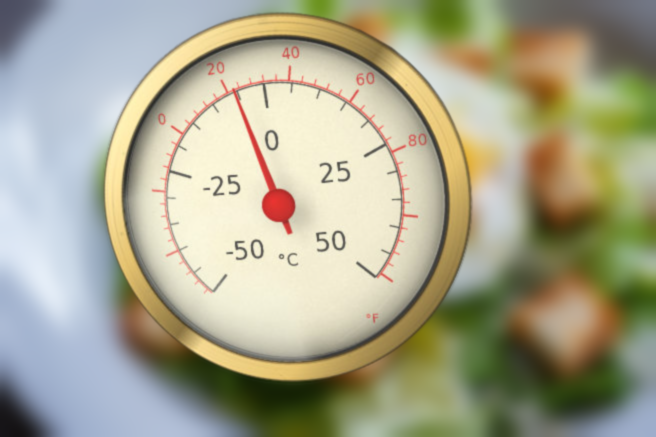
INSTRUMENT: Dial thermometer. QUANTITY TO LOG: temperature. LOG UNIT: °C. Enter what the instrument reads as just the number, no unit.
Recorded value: -5
